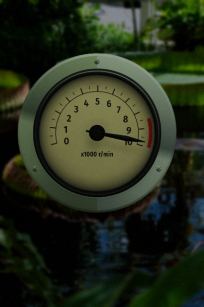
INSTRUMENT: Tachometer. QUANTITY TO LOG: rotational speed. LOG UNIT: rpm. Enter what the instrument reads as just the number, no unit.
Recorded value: 9750
